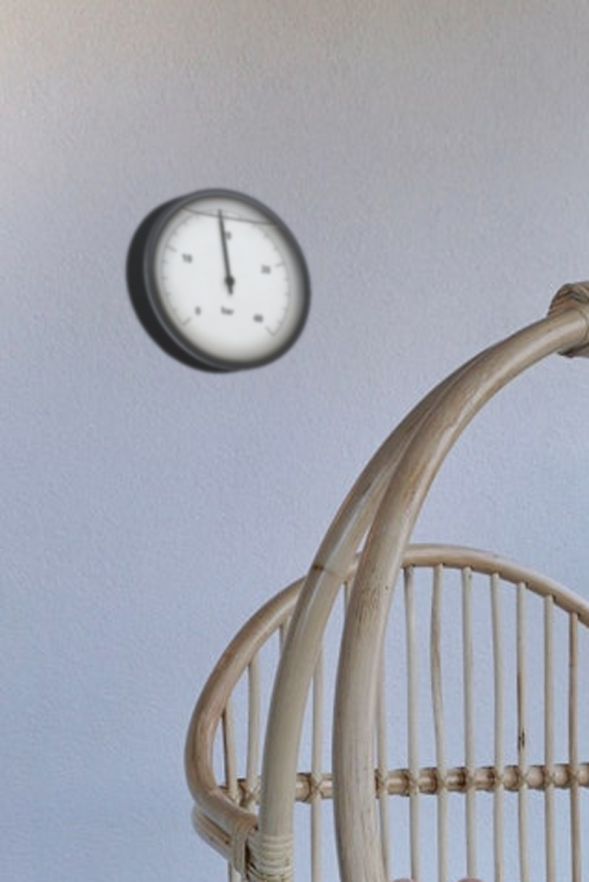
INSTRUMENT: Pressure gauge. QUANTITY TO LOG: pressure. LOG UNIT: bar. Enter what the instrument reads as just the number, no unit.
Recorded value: 19
